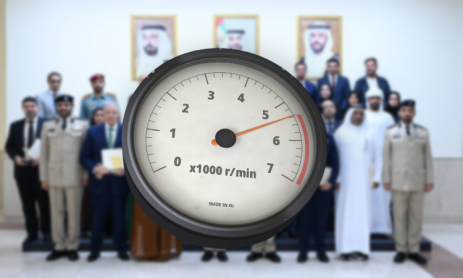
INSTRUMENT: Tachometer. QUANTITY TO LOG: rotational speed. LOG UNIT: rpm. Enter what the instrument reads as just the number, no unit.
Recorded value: 5400
